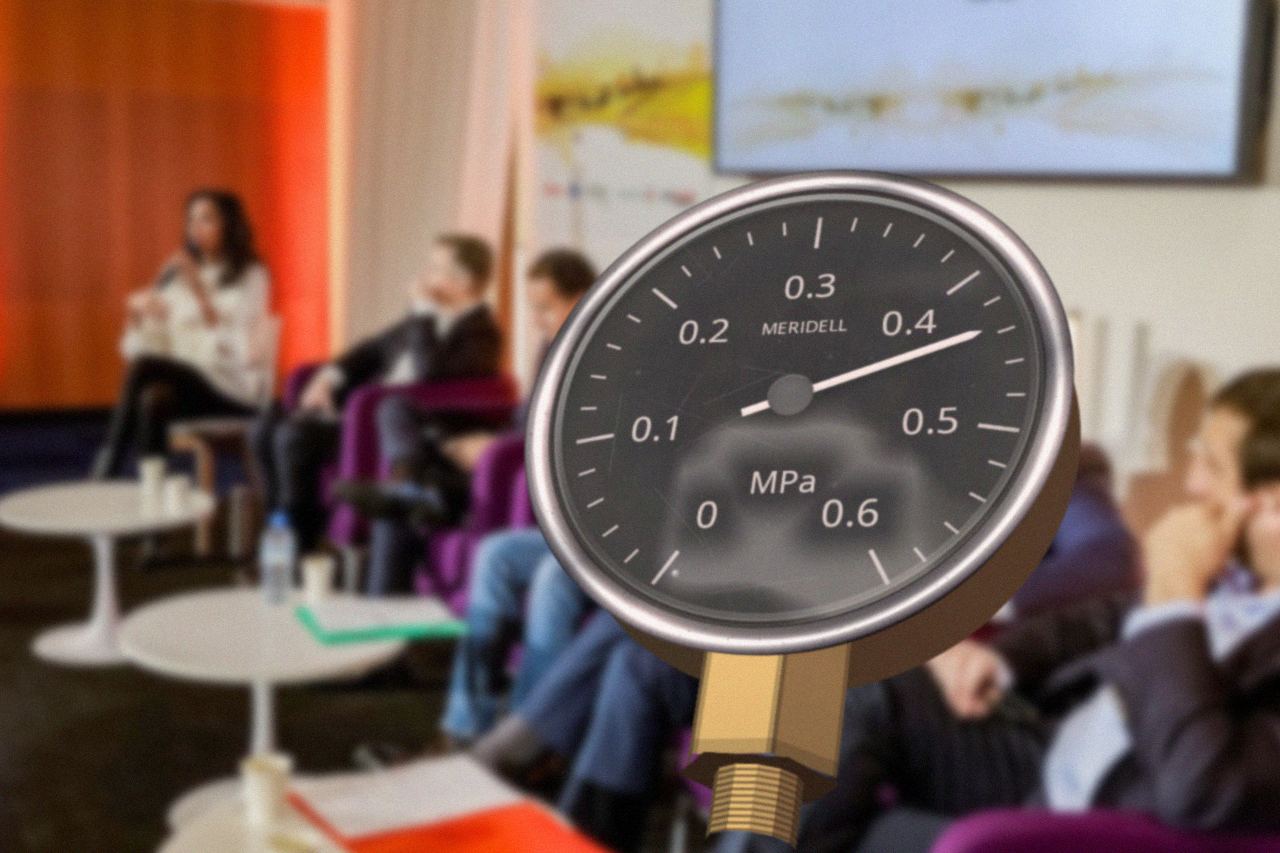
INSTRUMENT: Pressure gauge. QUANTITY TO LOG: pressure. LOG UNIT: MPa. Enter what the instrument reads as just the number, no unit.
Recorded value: 0.44
